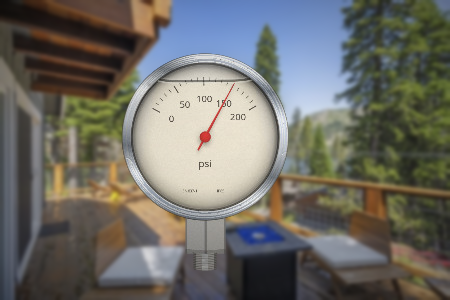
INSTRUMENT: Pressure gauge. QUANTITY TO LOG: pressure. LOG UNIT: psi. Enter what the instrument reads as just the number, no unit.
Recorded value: 150
